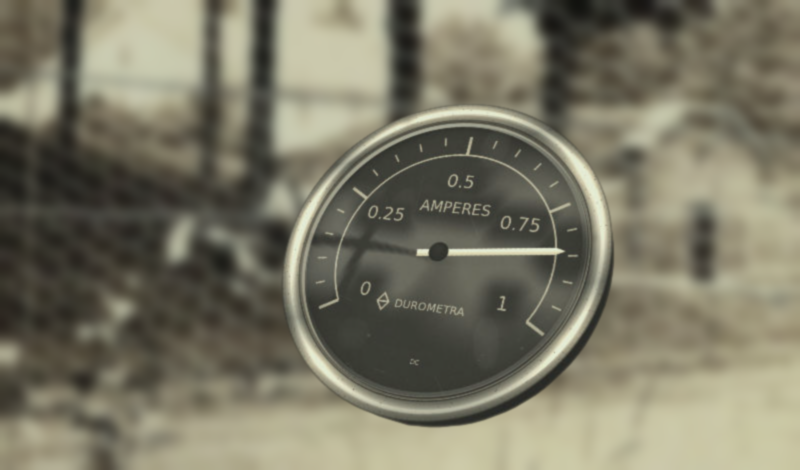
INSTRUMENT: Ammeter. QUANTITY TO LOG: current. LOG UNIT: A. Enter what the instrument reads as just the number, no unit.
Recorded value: 0.85
